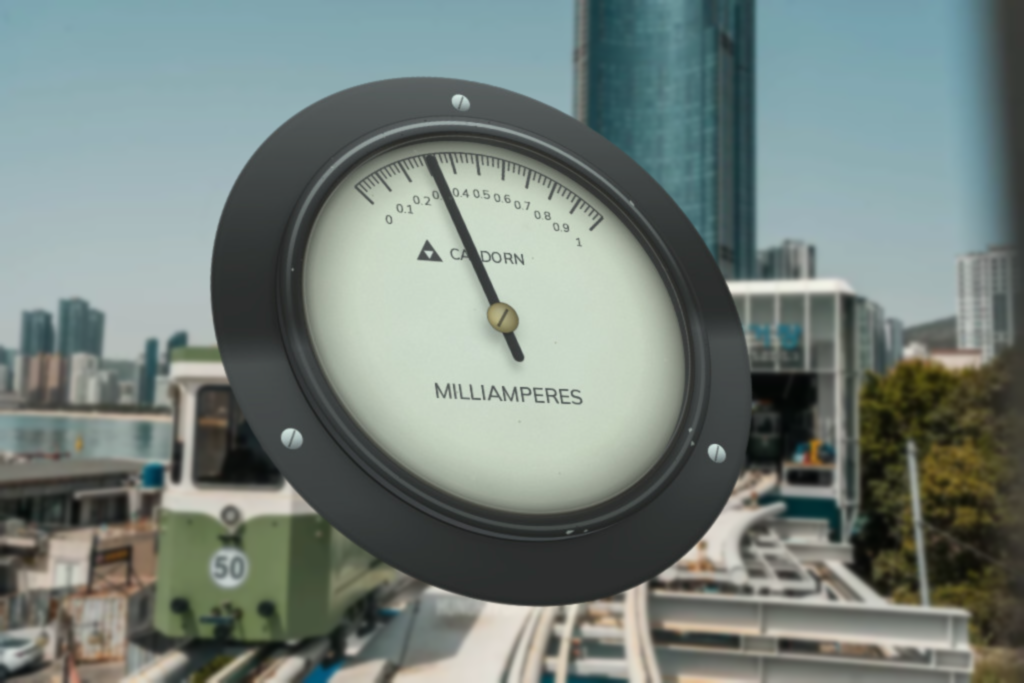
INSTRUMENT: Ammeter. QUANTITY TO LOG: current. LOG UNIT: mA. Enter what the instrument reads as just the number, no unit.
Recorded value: 0.3
